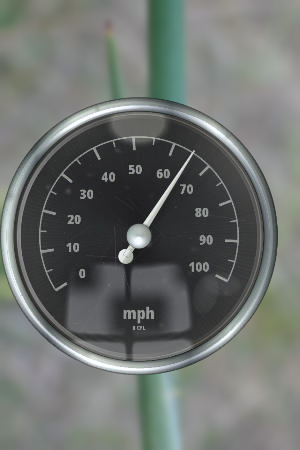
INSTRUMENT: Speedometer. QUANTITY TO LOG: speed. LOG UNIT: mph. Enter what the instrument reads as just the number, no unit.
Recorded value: 65
